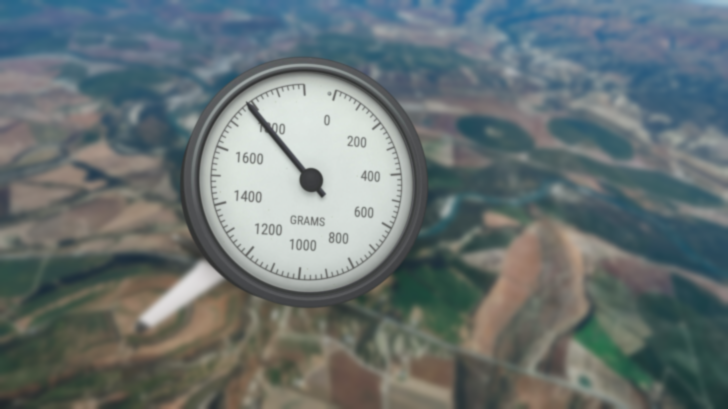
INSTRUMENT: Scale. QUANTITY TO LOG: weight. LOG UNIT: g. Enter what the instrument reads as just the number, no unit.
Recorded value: 1780
